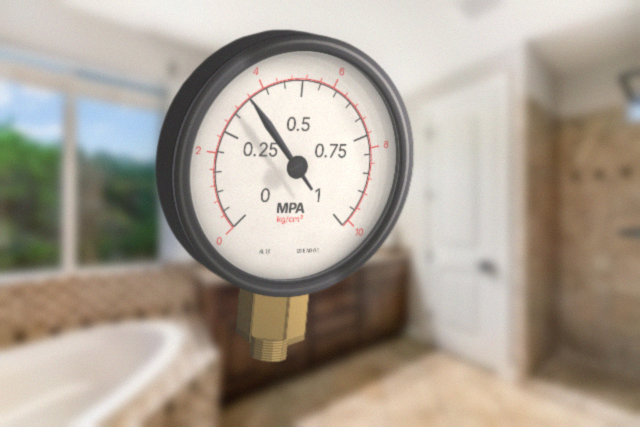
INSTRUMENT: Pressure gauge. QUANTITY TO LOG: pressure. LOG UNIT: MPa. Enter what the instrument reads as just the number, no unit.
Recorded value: 0.35
